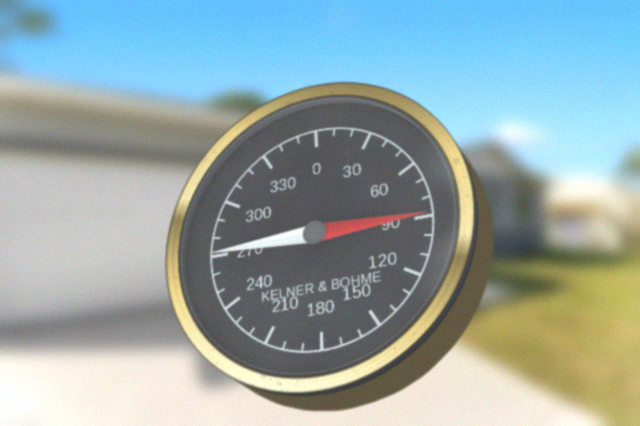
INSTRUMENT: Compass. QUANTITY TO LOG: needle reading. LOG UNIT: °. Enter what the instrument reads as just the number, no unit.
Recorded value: 90
